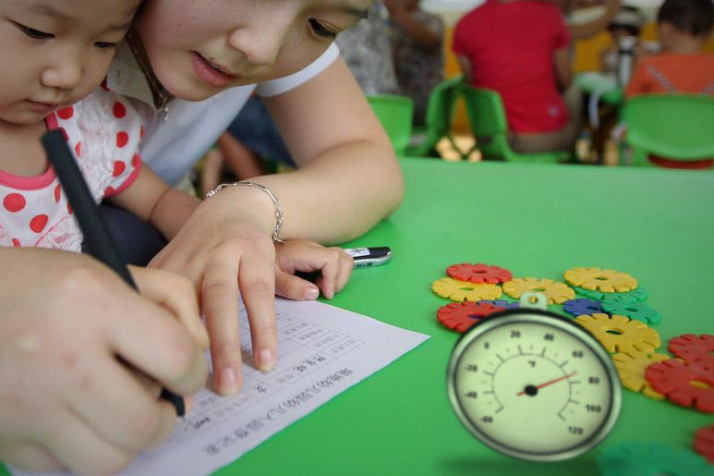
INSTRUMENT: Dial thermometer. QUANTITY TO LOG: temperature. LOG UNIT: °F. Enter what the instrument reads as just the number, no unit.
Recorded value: 70
